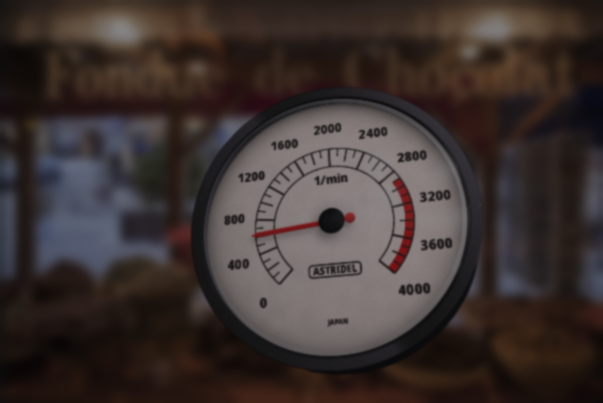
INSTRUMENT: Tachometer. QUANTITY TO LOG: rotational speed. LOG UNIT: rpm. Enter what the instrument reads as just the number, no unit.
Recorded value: 600
